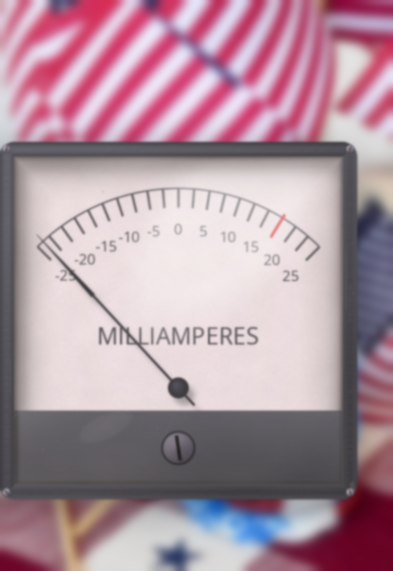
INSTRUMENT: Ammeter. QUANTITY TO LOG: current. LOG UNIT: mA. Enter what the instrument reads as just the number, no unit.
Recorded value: -23.75
